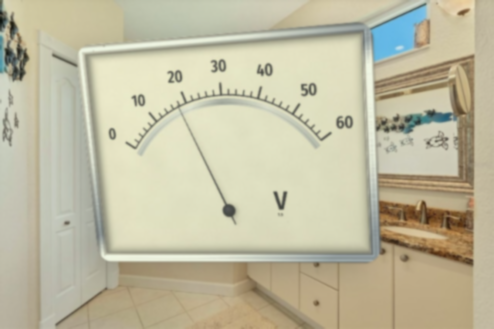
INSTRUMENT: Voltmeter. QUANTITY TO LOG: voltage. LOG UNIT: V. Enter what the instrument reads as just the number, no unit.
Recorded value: 18
